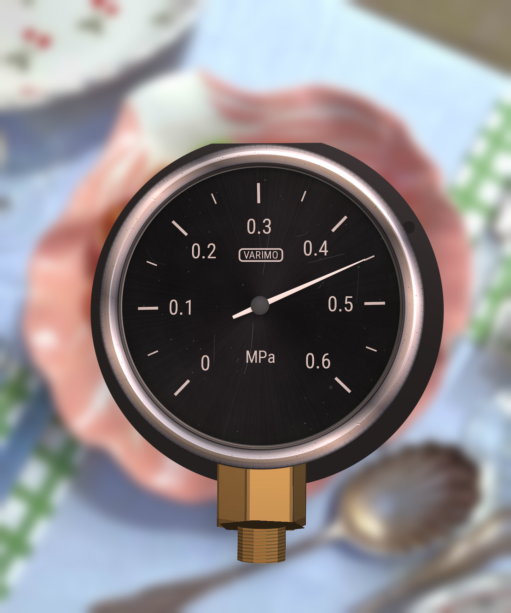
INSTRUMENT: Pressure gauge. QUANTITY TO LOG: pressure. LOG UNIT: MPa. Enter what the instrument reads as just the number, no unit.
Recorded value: 0.45
